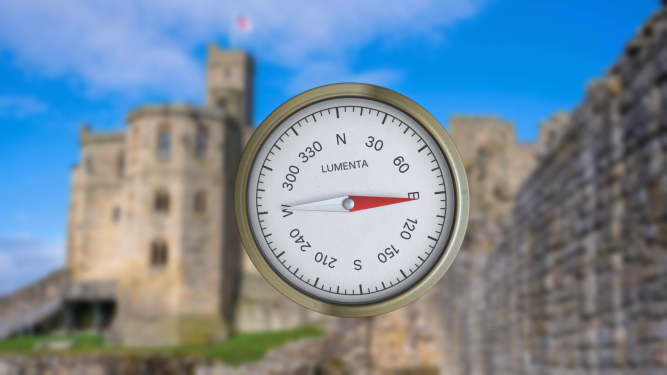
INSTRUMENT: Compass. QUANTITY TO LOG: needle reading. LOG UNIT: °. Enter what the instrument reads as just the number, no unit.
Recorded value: 92.5
